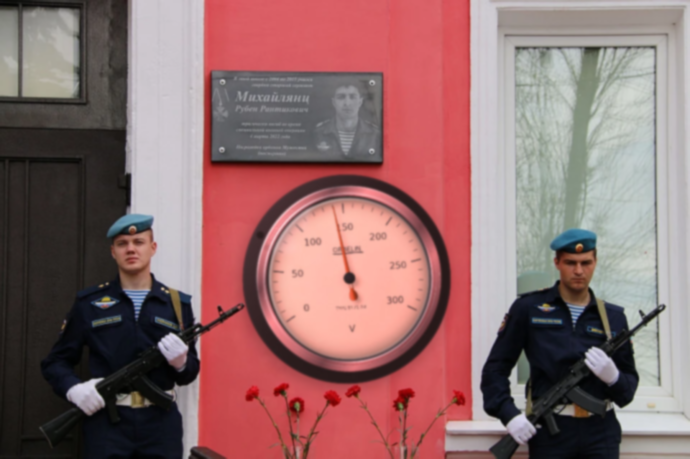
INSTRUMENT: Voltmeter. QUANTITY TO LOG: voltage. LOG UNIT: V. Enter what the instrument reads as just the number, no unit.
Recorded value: 140
